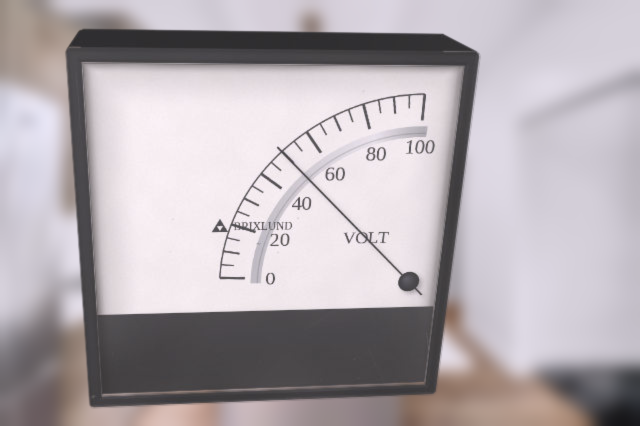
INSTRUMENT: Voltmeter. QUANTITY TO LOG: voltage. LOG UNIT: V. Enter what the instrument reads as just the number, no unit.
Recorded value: 50
